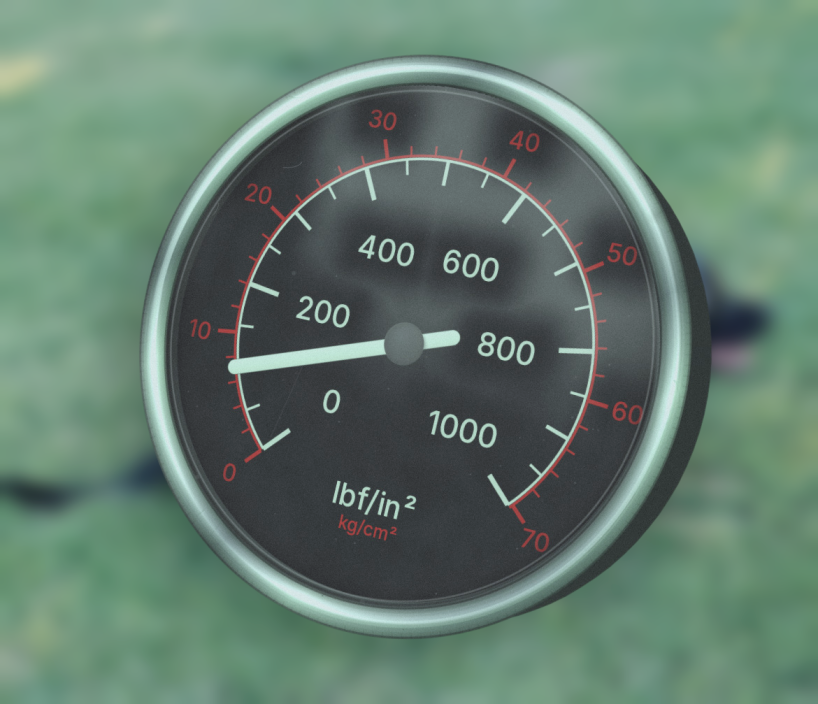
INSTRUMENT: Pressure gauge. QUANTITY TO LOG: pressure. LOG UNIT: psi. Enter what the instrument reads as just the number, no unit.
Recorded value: 100
